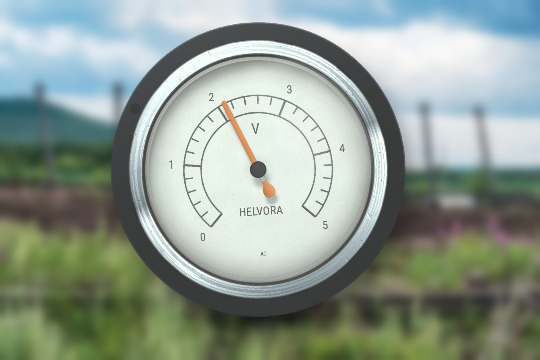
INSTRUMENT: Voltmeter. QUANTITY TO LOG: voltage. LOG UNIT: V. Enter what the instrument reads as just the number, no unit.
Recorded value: 2.1
